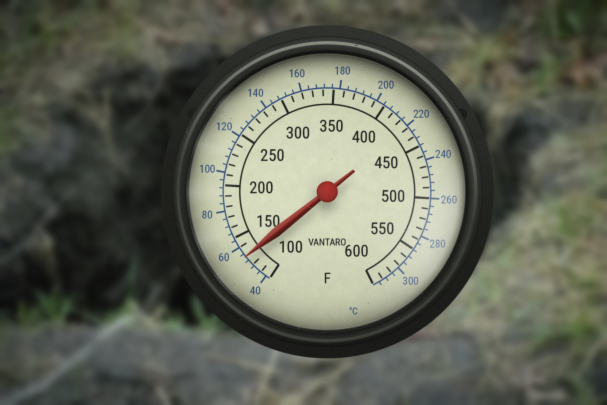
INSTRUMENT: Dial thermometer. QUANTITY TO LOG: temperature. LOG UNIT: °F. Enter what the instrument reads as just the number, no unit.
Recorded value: 130
